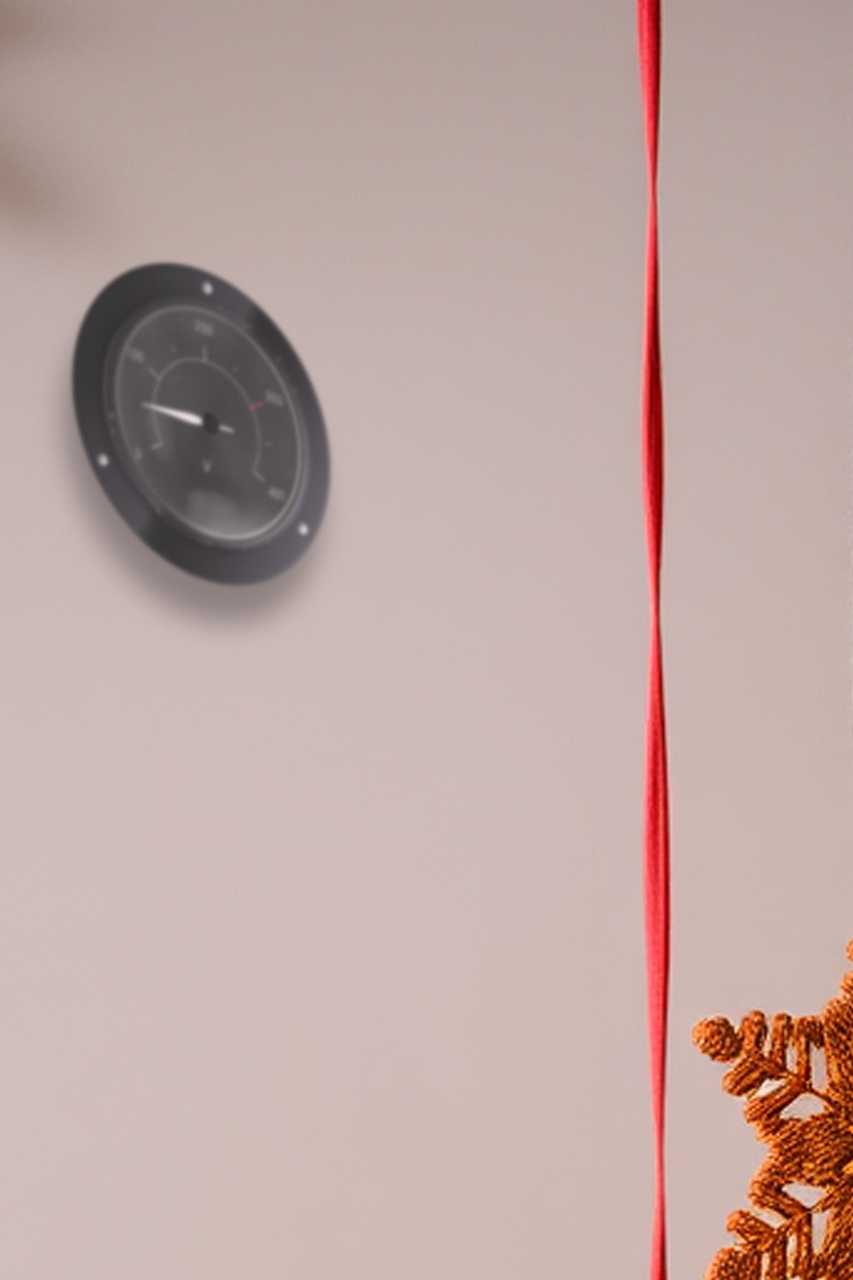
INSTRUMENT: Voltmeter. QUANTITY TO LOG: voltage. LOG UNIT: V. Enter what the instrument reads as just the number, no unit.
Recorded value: 50
